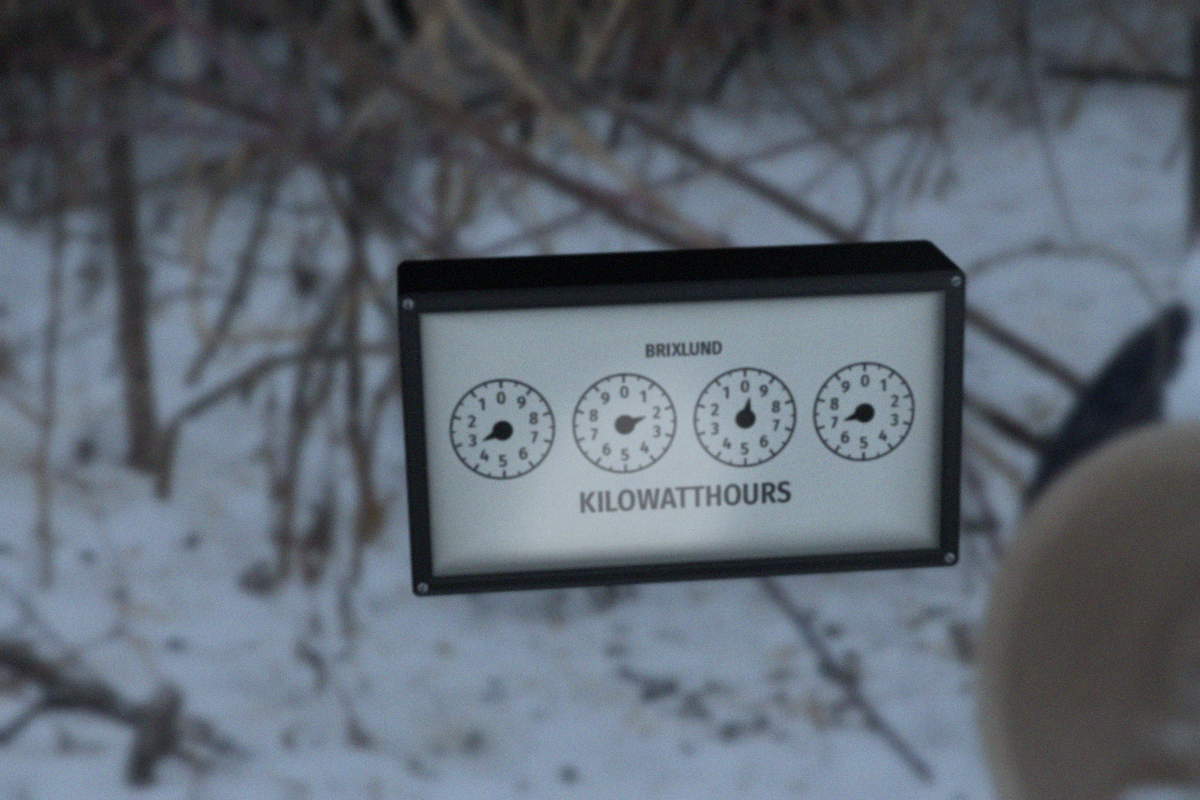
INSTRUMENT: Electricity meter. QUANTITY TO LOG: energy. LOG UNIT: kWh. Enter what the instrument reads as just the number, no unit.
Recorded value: 3197
